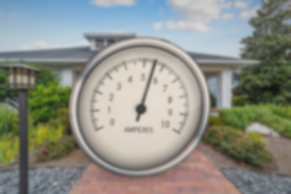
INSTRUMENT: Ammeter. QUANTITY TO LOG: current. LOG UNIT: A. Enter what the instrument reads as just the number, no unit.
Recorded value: 5.5
